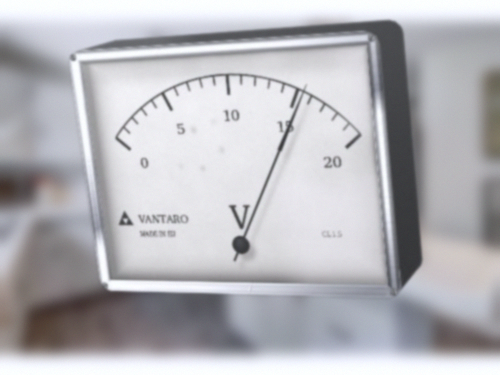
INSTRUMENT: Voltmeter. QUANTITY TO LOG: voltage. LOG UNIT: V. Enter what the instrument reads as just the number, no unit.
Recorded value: 15.5
